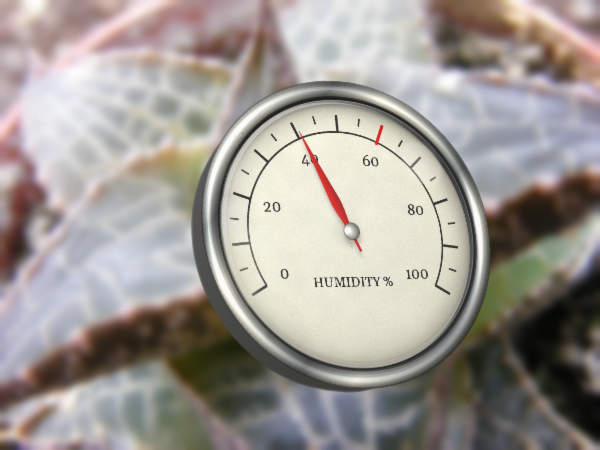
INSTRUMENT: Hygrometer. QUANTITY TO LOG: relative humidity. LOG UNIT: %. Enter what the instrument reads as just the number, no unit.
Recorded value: 40
